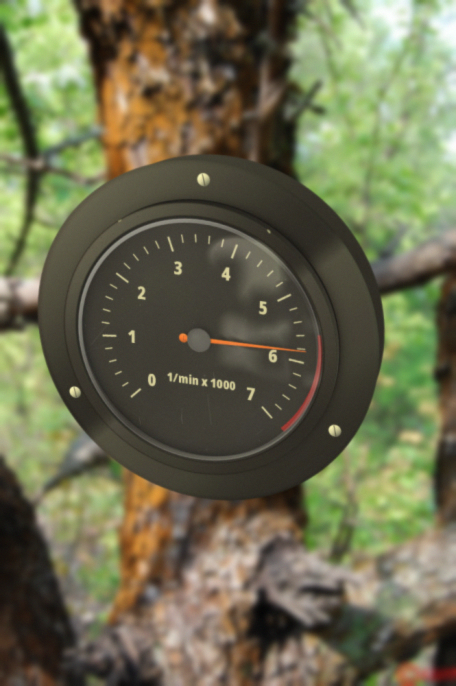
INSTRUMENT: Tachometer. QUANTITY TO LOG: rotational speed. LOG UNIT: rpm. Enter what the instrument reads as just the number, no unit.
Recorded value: 5800
